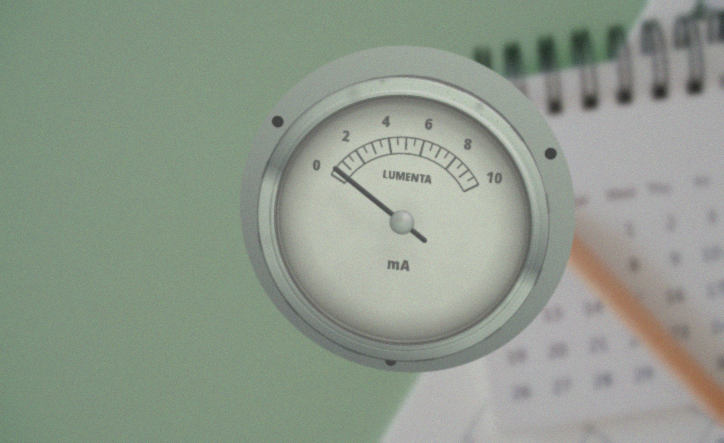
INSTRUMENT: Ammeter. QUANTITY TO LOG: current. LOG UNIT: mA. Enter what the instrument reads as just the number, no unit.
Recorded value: 0.5
